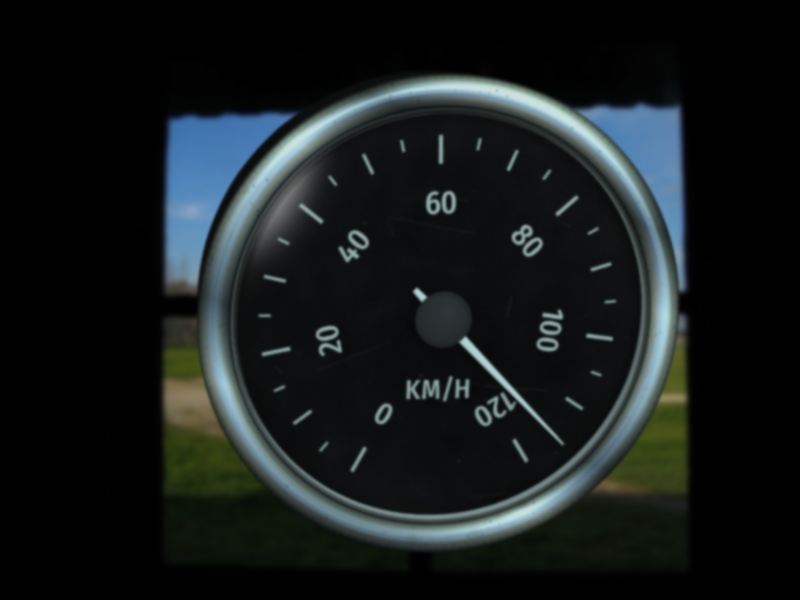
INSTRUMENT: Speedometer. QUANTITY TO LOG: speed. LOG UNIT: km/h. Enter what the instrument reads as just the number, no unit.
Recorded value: 115
